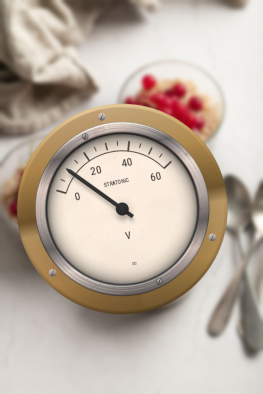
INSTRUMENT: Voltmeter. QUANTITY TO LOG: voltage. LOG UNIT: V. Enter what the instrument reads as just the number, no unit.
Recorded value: 10
